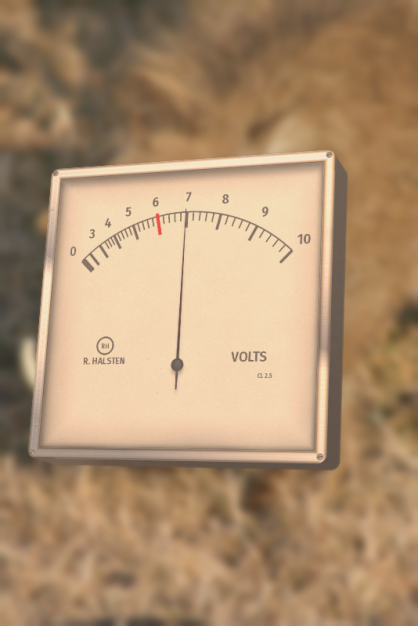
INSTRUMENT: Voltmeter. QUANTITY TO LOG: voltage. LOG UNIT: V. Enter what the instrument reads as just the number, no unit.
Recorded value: 7
